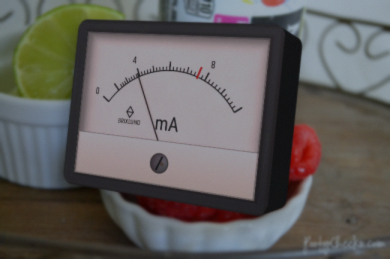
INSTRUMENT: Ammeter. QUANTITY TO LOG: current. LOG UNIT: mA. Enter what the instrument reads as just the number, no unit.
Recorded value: 4
